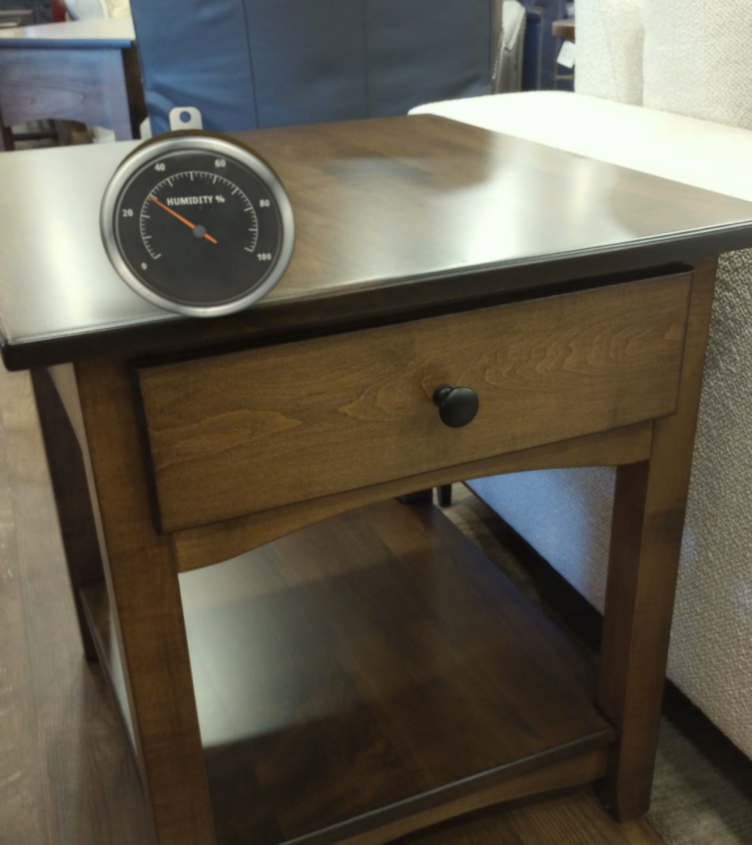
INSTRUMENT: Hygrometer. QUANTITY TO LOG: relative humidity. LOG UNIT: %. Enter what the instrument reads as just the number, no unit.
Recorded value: 30
